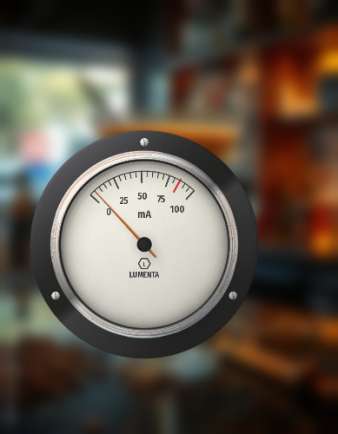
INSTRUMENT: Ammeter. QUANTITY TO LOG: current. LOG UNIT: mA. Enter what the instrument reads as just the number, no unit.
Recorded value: 5
